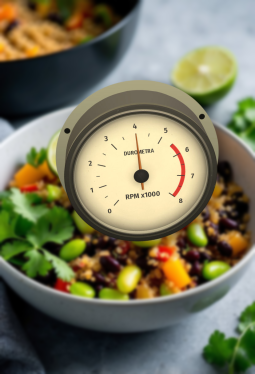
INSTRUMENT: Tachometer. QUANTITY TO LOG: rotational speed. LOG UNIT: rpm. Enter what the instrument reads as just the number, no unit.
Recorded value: 4000
